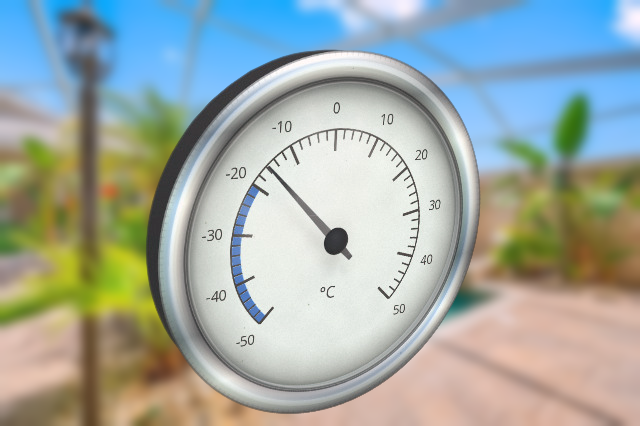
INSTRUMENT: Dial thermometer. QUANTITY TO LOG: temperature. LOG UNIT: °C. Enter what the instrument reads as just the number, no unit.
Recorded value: -16
